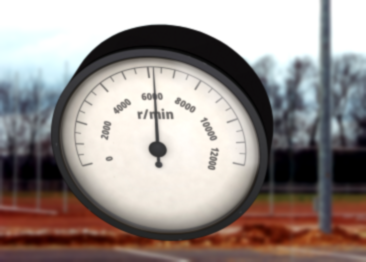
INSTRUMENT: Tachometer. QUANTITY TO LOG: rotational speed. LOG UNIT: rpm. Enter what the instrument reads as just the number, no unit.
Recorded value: 6250
